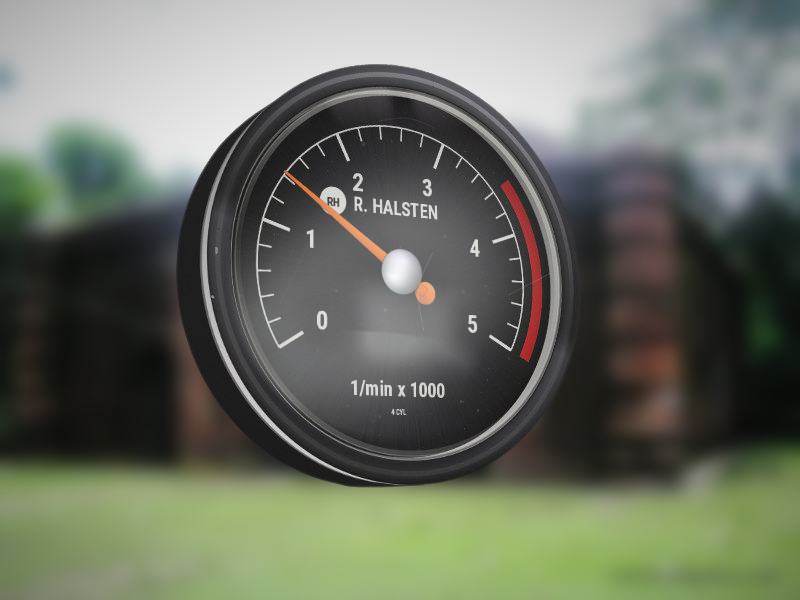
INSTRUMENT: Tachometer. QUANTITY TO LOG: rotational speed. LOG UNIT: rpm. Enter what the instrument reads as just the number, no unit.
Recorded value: 1400
